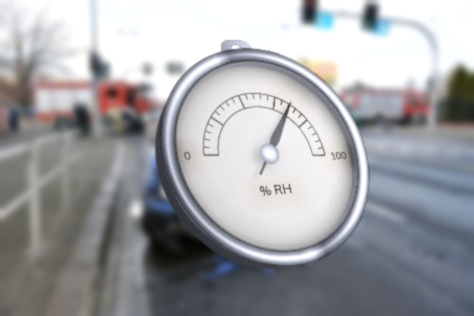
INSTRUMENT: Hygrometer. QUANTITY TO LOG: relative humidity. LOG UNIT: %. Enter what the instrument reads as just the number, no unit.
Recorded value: 68
